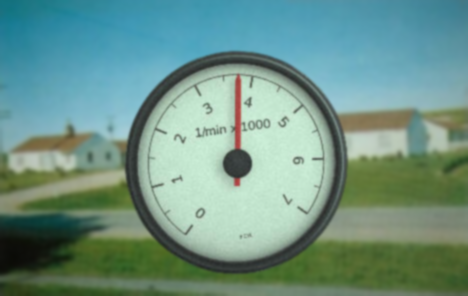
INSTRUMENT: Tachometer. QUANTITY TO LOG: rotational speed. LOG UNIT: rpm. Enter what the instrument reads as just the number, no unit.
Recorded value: 3750
